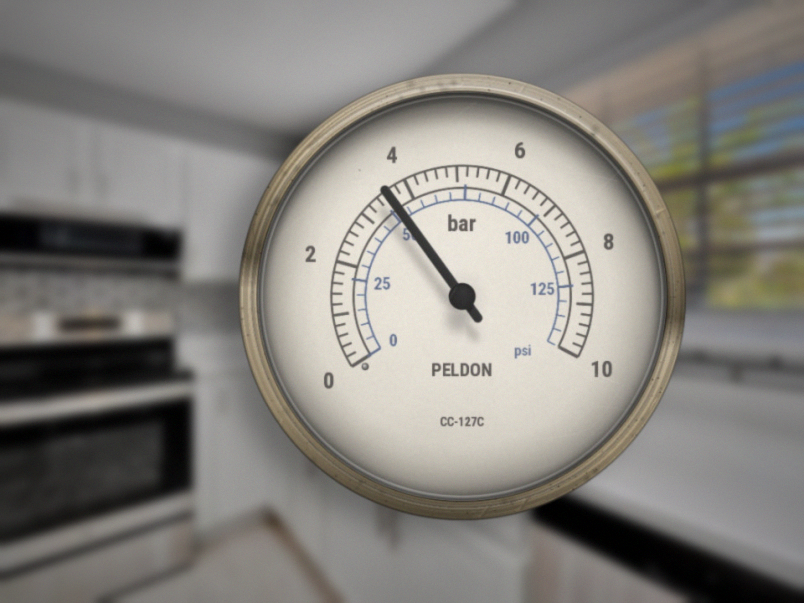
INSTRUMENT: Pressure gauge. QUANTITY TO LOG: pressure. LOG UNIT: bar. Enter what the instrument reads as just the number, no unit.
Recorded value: 3.6
